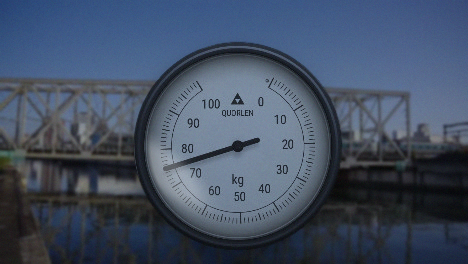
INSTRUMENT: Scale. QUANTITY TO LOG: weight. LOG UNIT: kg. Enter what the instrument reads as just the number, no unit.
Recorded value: 75
